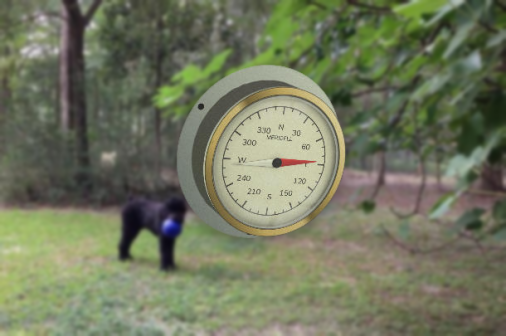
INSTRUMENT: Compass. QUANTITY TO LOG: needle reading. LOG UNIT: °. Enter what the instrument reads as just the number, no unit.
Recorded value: 85
